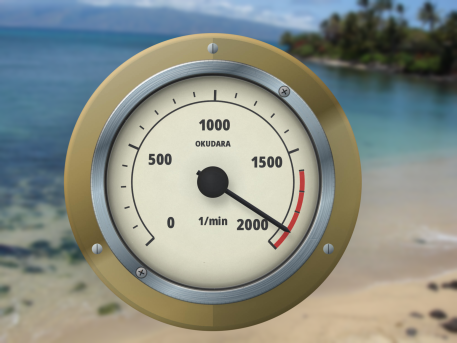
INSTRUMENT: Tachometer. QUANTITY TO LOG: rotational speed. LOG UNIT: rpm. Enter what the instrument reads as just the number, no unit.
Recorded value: 1900
